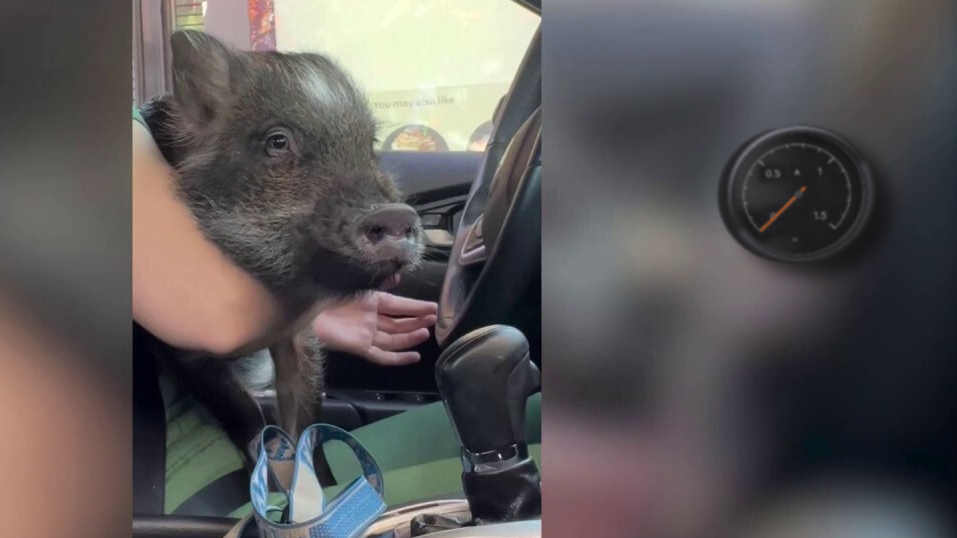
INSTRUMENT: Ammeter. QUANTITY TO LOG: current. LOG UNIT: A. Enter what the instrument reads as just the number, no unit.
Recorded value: 0
